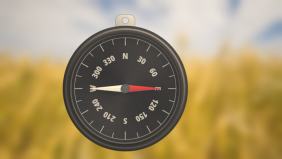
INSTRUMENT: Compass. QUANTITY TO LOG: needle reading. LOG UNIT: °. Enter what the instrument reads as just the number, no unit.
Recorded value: 90
